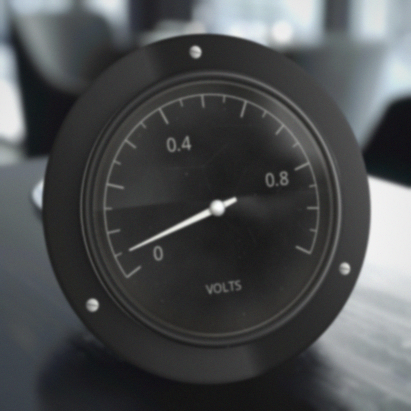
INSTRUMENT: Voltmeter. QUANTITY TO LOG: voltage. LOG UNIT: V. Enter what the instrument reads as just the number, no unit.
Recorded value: 0.05
